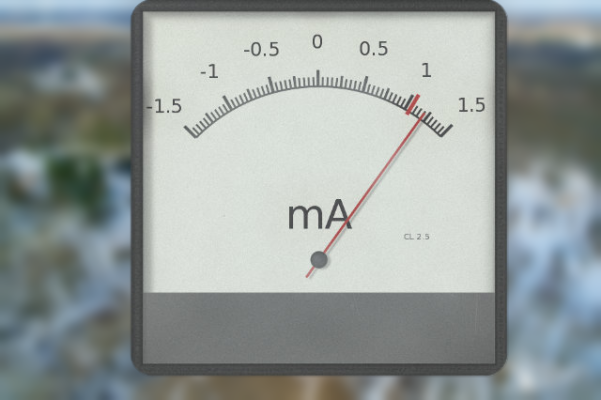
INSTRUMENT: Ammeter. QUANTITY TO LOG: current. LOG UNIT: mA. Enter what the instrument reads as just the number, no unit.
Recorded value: 1.2
